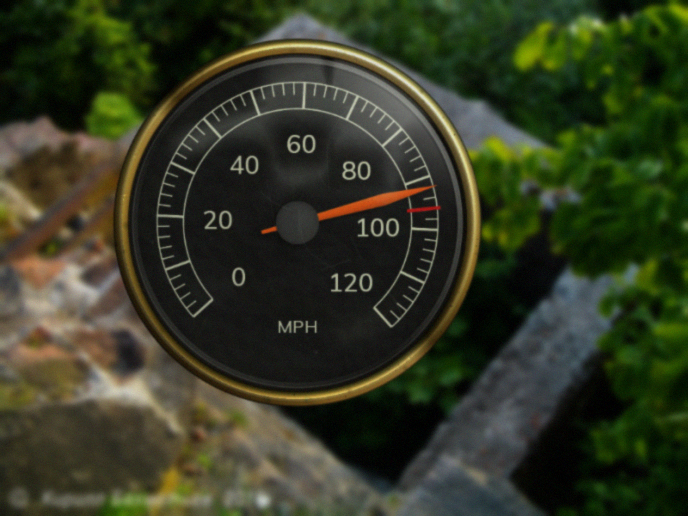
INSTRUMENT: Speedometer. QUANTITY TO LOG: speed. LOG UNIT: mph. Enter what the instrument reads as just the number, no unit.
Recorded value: 92
